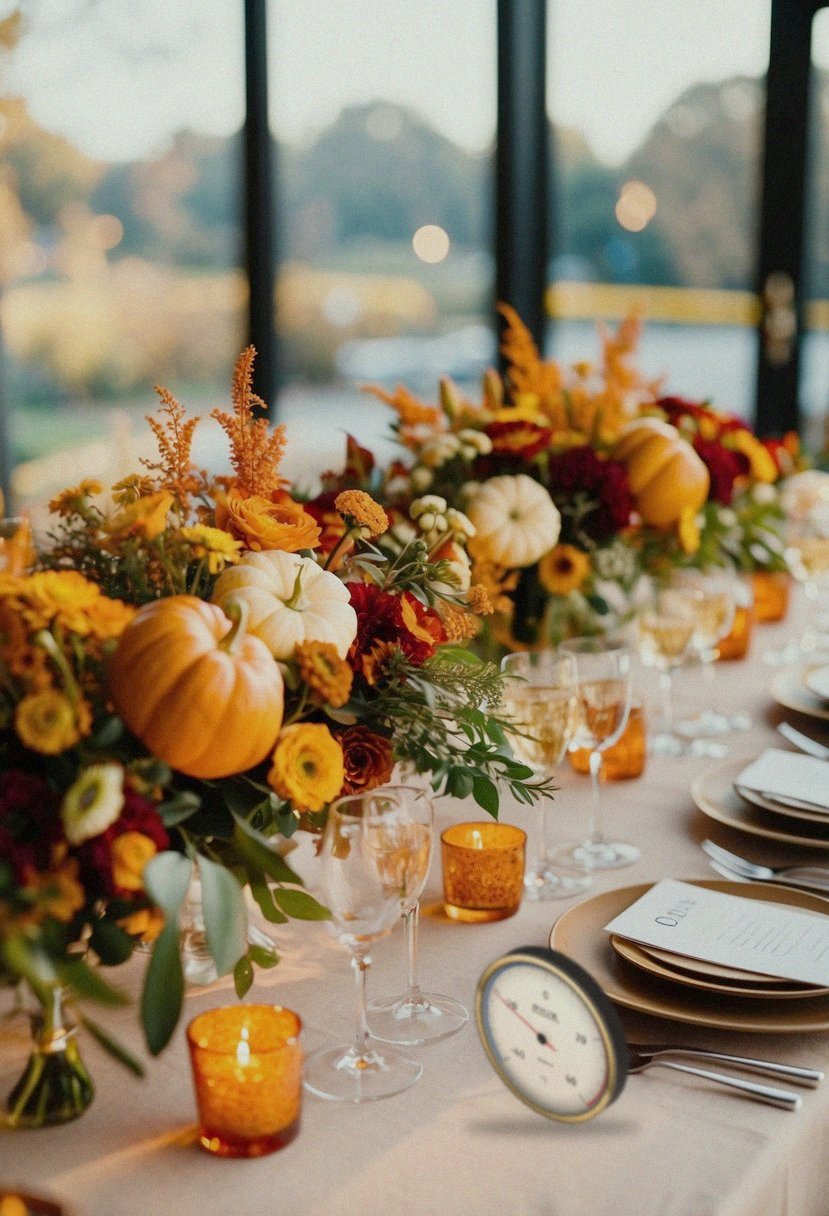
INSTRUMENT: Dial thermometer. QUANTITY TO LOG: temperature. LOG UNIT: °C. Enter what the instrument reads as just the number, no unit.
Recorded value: -20
